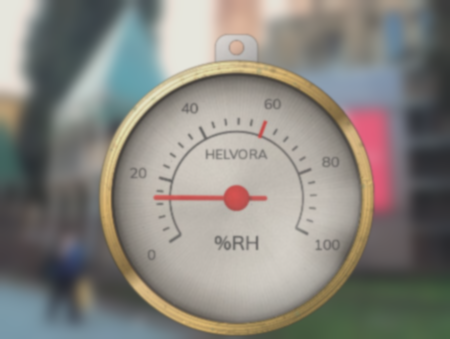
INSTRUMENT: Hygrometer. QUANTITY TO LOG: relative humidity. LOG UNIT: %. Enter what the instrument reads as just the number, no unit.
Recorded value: 14
